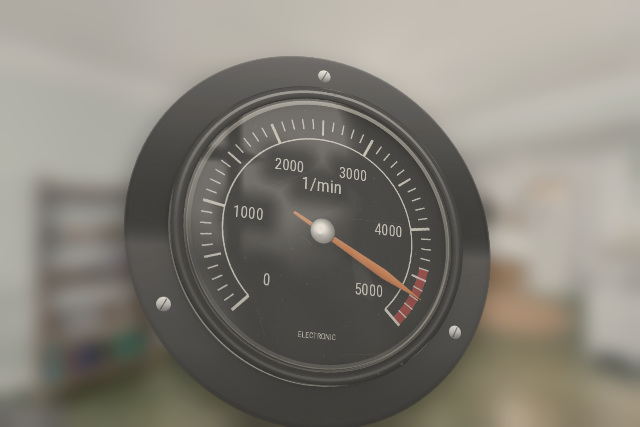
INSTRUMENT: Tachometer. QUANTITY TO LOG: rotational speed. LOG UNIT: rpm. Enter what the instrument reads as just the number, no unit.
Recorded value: 4700
